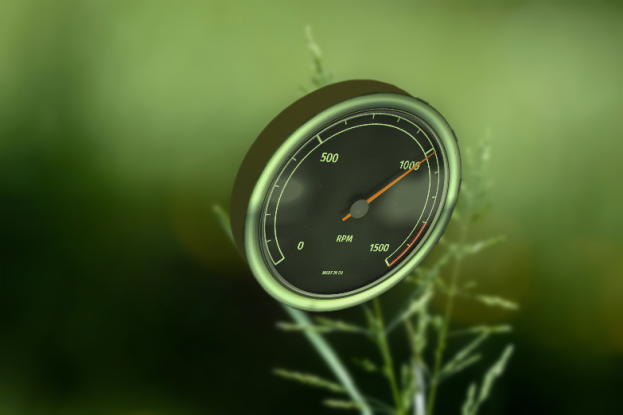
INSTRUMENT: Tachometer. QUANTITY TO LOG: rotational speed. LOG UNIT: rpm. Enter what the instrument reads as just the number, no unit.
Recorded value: 1000
